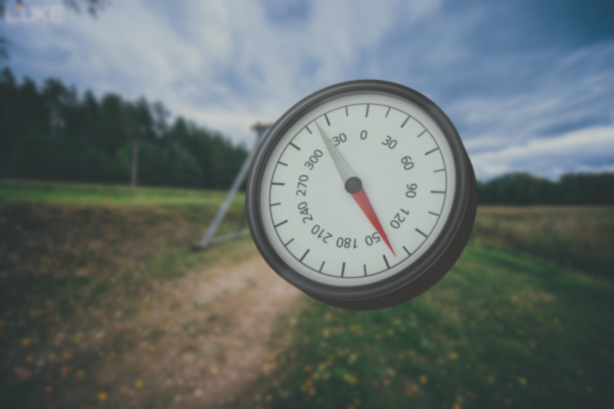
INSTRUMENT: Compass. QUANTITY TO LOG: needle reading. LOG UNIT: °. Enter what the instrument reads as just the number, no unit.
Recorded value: 142.5
